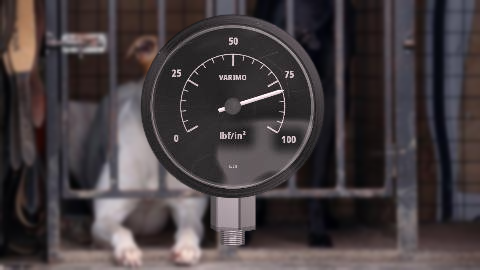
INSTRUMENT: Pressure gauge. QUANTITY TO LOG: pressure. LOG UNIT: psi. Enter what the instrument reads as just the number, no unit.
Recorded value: 80
